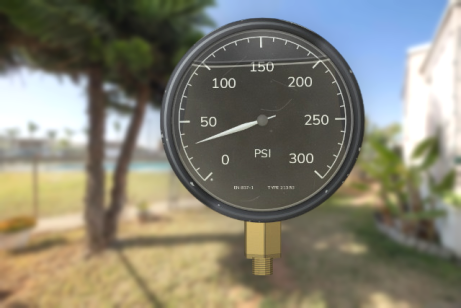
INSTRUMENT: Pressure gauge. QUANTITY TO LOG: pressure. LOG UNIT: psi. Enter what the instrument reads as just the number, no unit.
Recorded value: 30
